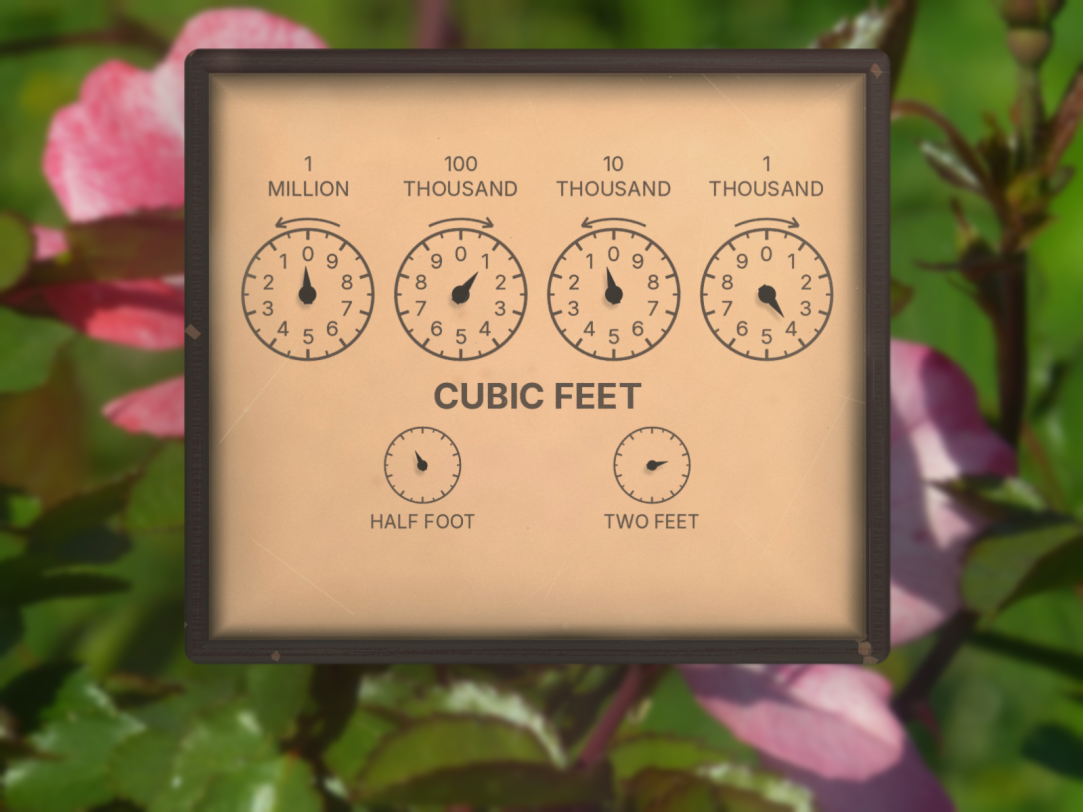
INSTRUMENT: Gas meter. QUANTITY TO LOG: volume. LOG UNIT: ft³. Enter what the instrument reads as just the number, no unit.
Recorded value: 10400
